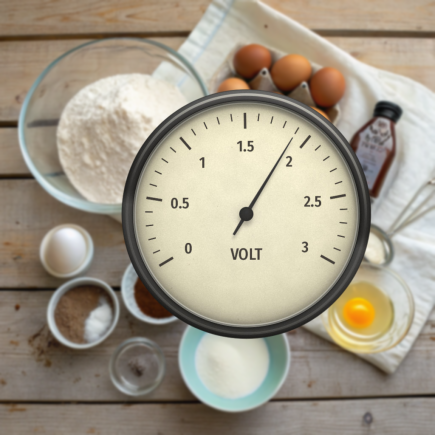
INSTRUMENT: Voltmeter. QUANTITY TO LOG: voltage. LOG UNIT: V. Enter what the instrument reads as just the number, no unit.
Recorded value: 1.9
